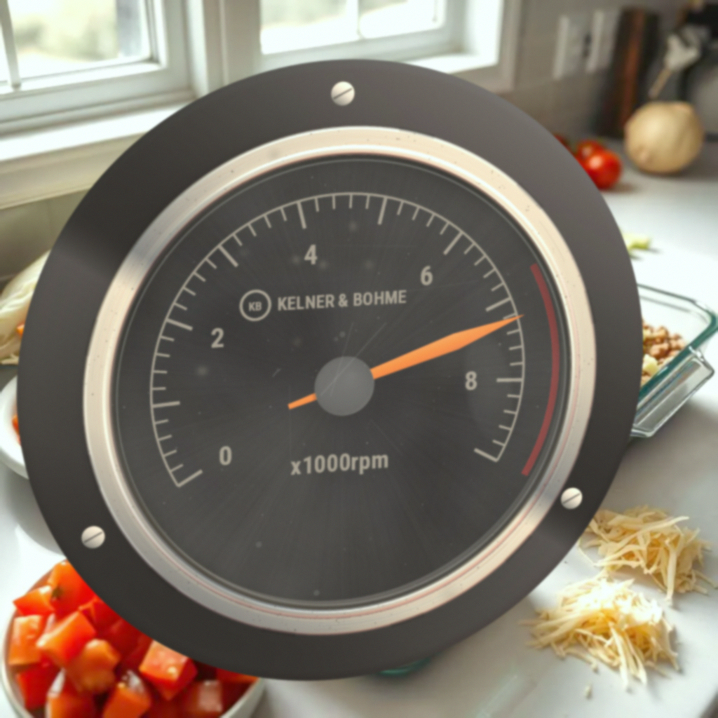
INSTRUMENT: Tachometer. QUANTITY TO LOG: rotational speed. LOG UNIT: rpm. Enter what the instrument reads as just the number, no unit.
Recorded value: 7200
